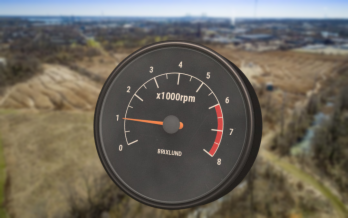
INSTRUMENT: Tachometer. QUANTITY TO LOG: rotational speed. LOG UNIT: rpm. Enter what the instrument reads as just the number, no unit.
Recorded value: 1000
